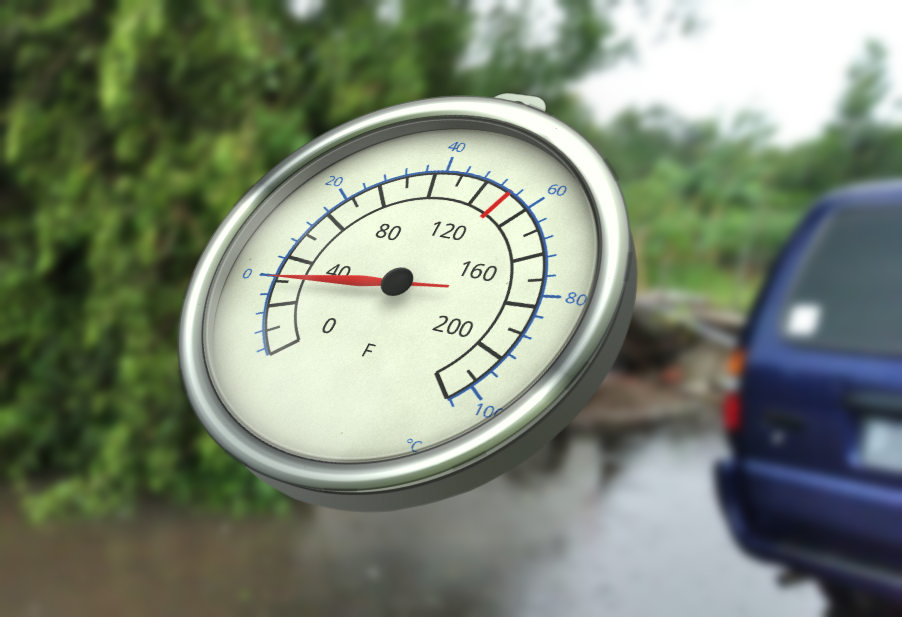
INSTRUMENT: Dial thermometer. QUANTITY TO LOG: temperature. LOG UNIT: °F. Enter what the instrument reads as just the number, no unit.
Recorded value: 30
